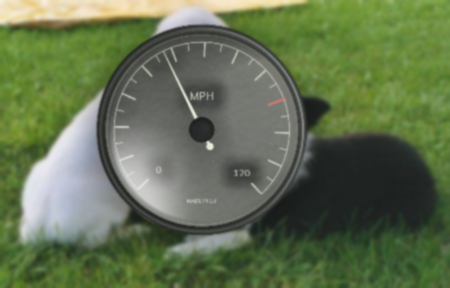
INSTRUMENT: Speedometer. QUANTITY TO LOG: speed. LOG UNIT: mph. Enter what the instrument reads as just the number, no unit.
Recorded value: 47.5
